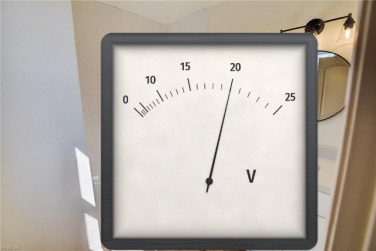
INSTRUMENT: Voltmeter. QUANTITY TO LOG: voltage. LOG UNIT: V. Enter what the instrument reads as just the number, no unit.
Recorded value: 20
